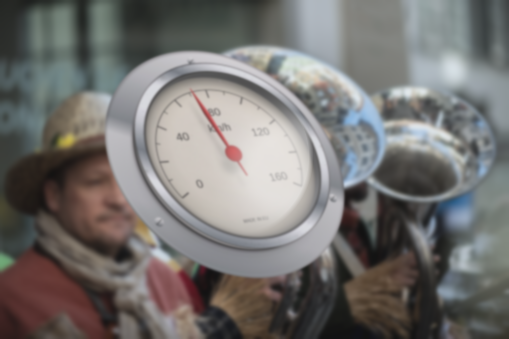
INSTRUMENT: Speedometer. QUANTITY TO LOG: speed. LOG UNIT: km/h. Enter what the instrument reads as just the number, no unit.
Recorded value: 70
